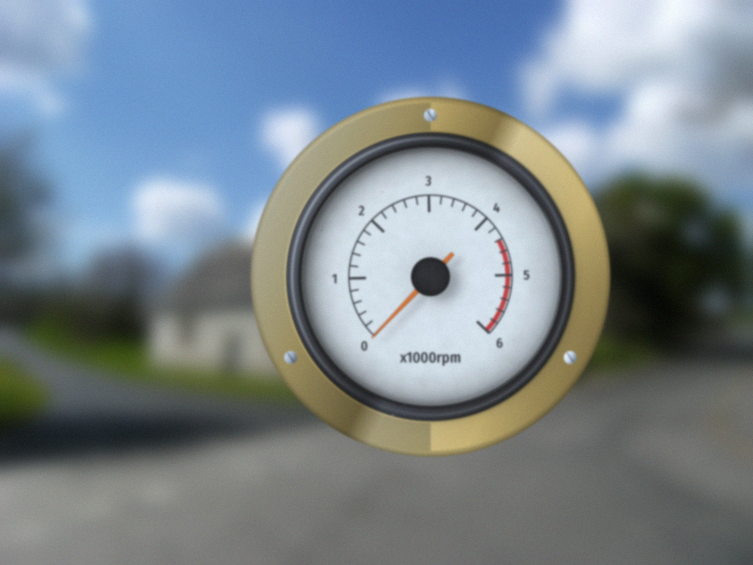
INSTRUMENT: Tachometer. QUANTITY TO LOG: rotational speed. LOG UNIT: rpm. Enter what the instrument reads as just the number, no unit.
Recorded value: 0
